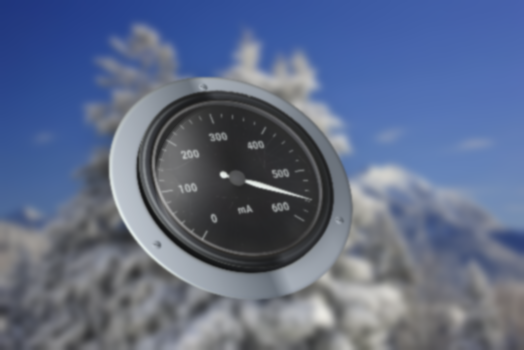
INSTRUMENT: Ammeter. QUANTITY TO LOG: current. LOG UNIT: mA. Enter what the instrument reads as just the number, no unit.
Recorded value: 560
